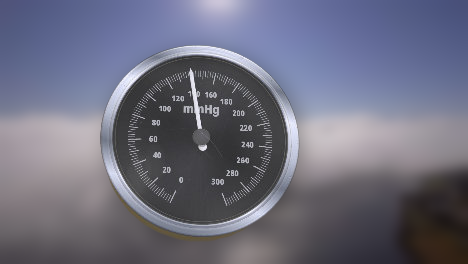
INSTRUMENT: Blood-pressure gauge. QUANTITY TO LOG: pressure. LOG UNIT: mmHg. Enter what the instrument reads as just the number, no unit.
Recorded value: 140
